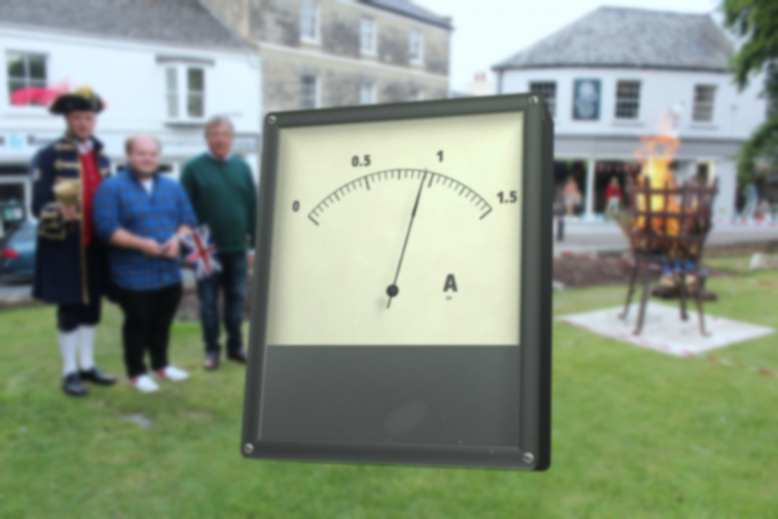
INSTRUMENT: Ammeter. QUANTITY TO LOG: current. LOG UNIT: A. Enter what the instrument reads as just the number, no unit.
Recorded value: 0.95
